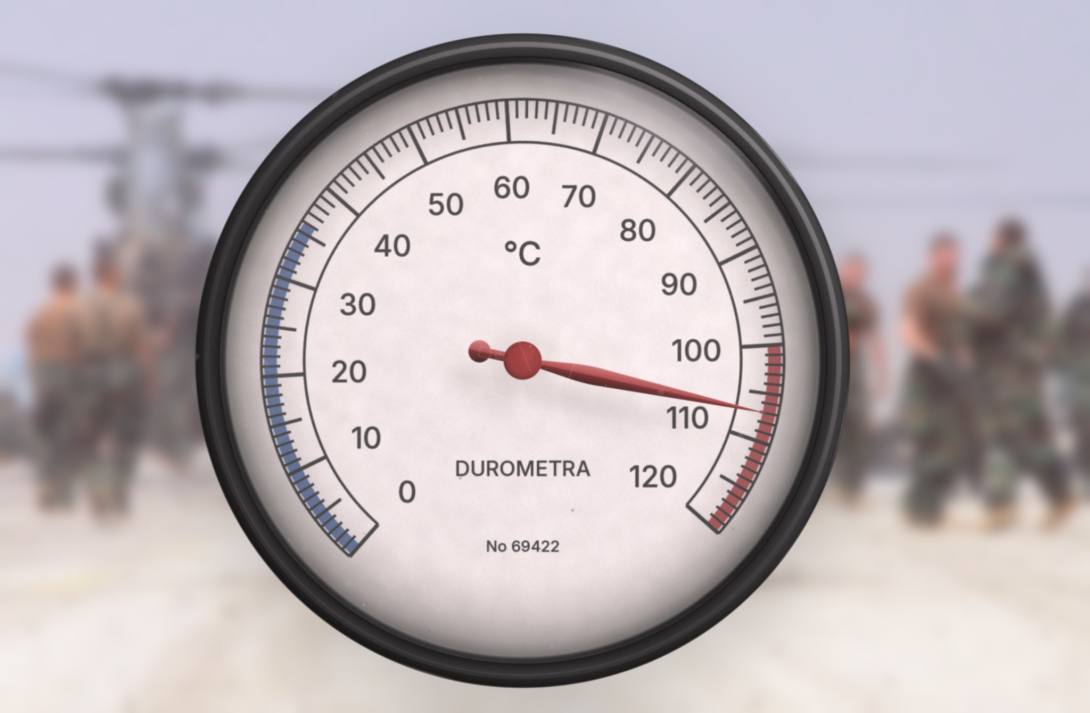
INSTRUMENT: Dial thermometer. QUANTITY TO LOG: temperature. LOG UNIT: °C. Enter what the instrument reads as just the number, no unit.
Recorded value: 107
